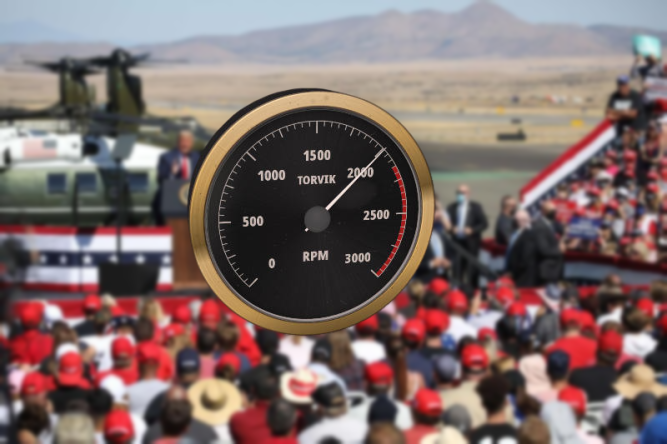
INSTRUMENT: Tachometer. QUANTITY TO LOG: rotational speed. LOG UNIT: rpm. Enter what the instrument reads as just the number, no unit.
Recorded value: 2000
